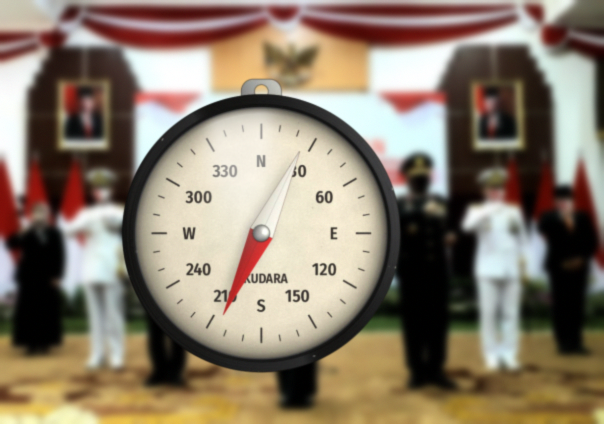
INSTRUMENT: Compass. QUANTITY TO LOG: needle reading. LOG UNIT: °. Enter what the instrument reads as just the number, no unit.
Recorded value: 205
